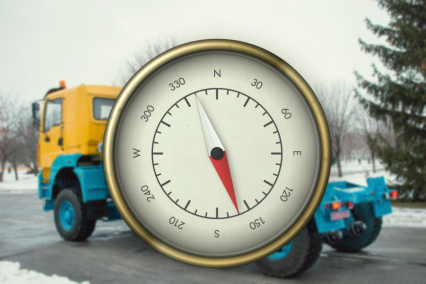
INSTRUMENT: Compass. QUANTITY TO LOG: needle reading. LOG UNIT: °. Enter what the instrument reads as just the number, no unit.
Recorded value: 160
